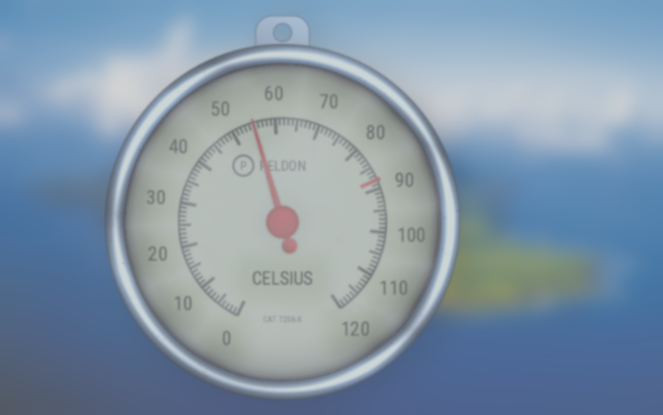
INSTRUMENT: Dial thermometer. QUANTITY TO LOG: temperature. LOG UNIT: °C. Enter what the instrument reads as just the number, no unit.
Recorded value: 55
